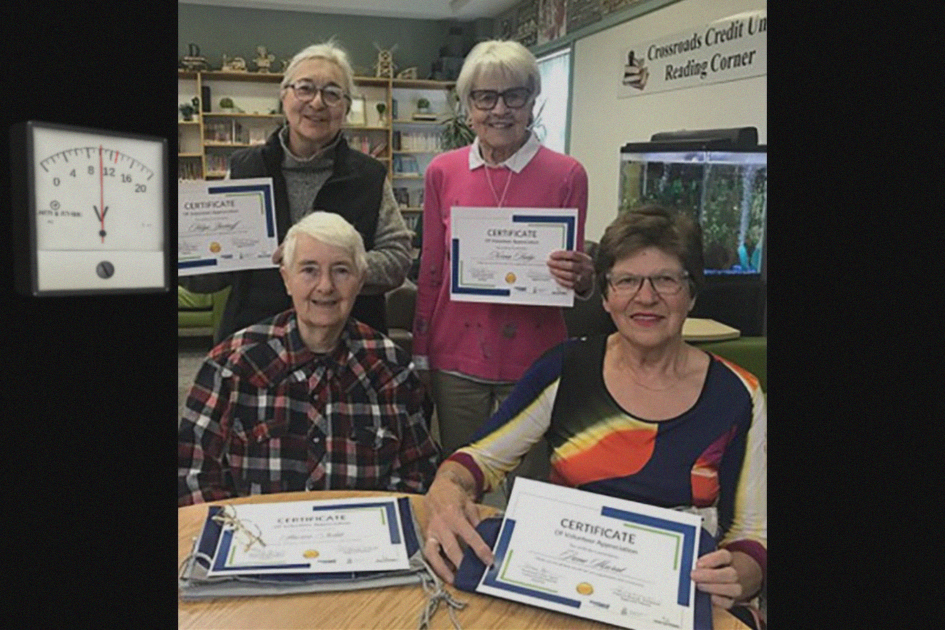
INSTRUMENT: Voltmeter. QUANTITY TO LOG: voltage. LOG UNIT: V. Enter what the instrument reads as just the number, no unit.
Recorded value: 10
